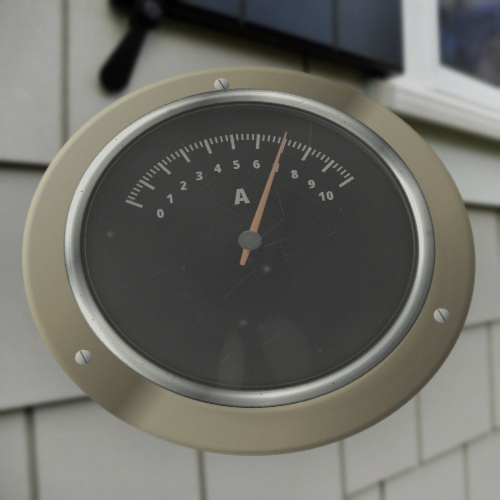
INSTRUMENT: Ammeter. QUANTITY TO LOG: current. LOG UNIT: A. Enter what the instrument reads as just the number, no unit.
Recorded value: 7
